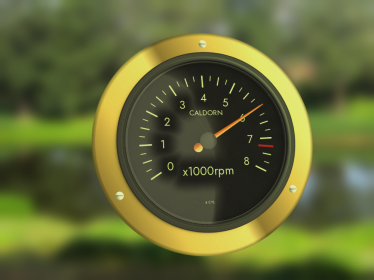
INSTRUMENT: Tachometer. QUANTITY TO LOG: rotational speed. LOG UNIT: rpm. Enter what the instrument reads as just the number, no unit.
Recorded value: 6000
